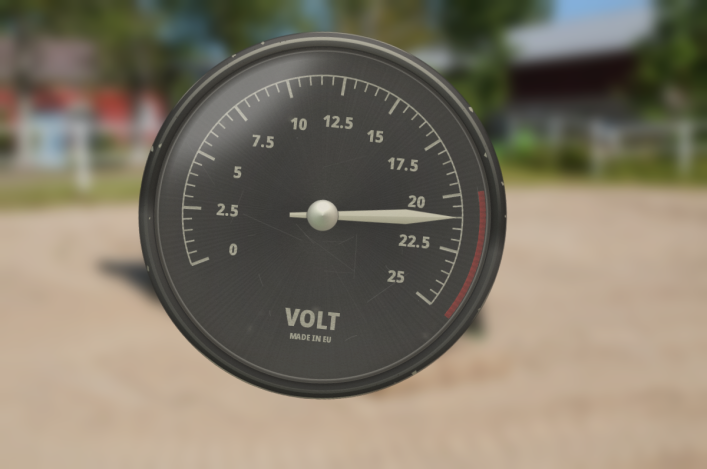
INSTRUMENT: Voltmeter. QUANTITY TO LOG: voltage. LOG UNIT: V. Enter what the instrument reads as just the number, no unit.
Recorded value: 21
